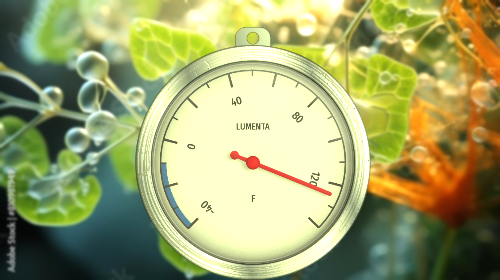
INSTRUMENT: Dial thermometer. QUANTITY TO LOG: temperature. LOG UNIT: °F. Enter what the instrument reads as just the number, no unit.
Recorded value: 125
